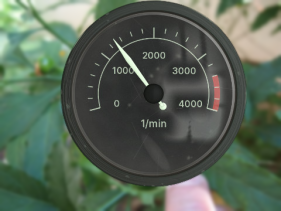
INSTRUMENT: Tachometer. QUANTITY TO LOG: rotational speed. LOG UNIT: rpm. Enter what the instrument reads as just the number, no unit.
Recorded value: 1300
